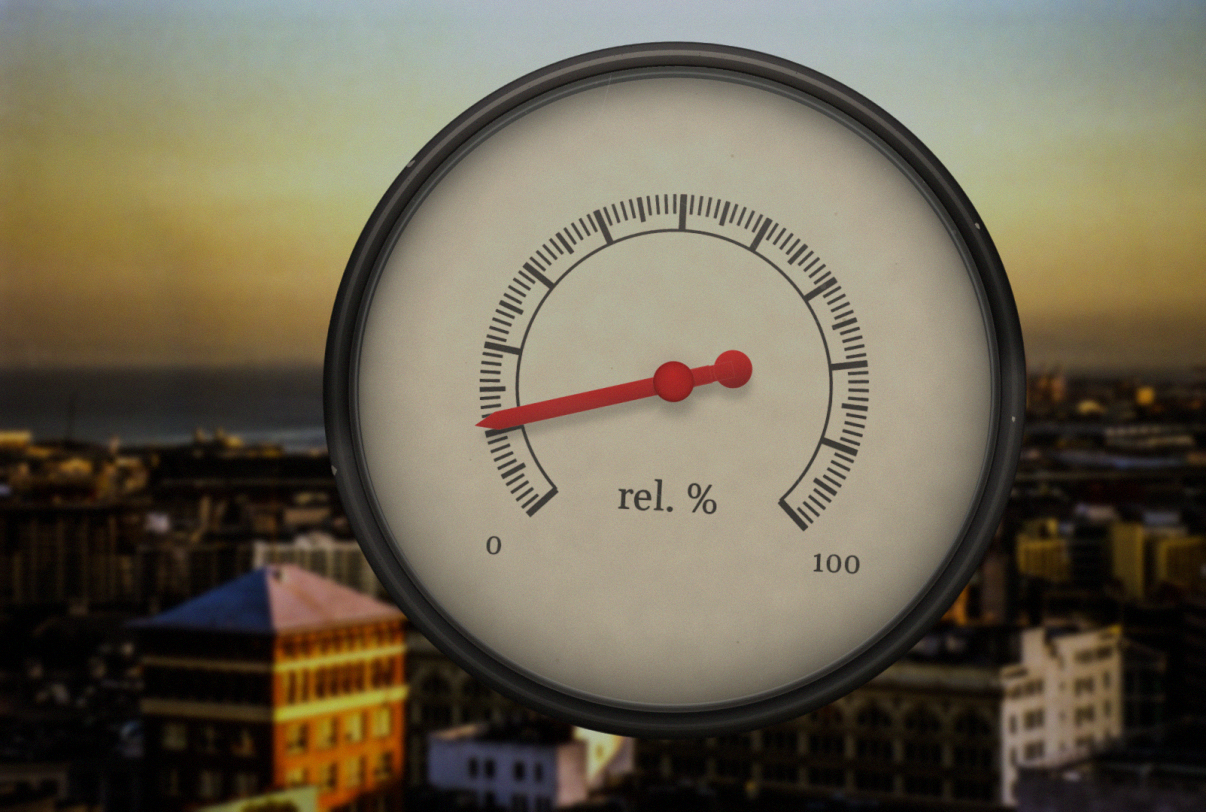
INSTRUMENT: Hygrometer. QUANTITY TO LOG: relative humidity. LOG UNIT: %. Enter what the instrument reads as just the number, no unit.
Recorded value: 11
